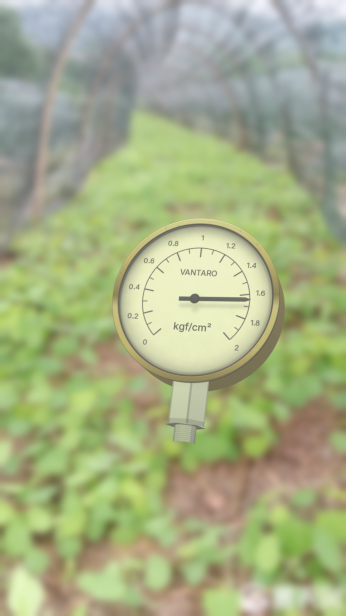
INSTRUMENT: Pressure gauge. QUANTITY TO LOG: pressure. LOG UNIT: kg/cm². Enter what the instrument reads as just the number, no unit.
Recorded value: 1.65
